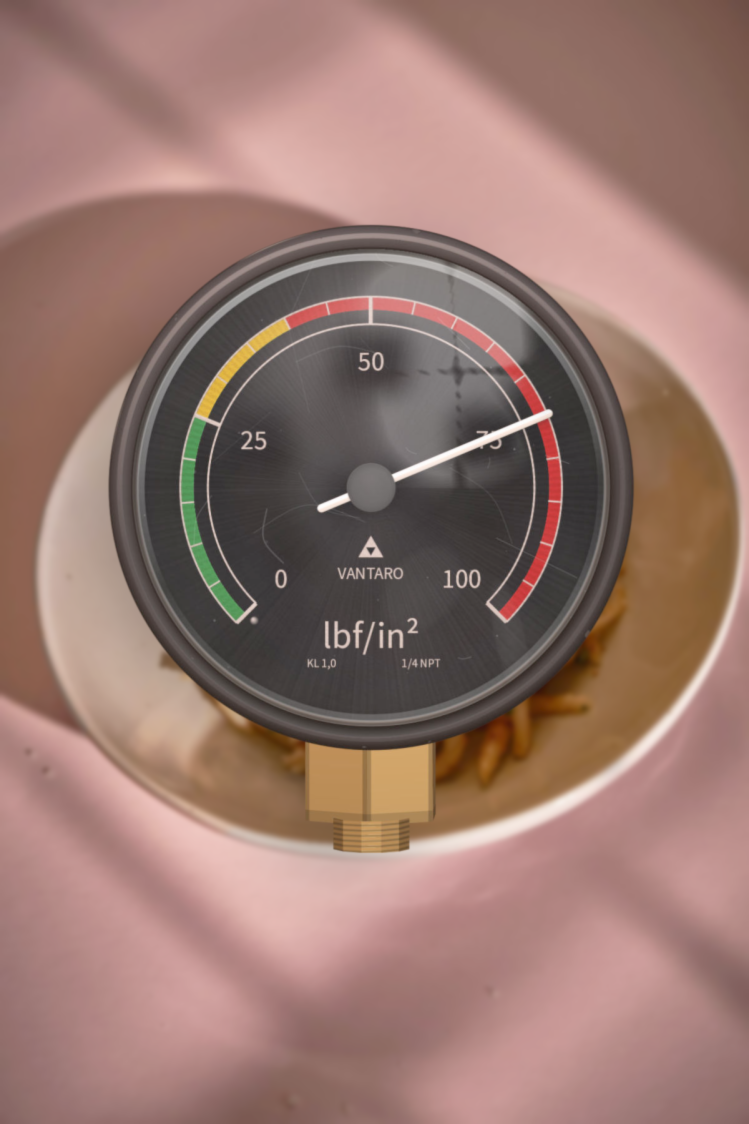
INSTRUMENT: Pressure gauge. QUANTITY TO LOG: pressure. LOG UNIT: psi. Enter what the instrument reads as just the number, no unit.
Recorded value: 75
